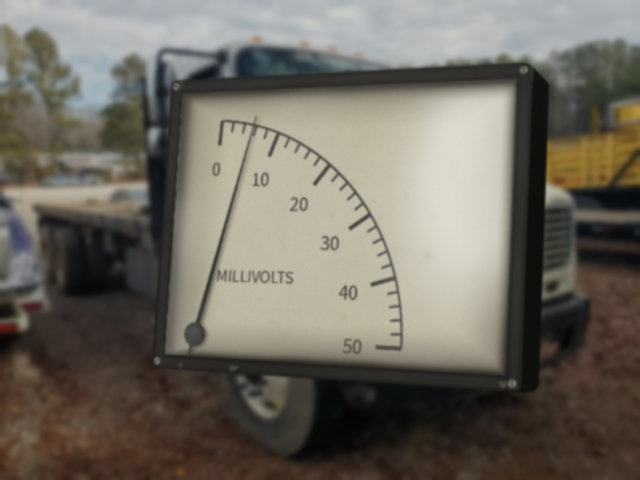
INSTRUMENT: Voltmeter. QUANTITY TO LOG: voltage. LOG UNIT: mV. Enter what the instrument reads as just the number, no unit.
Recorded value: 6
